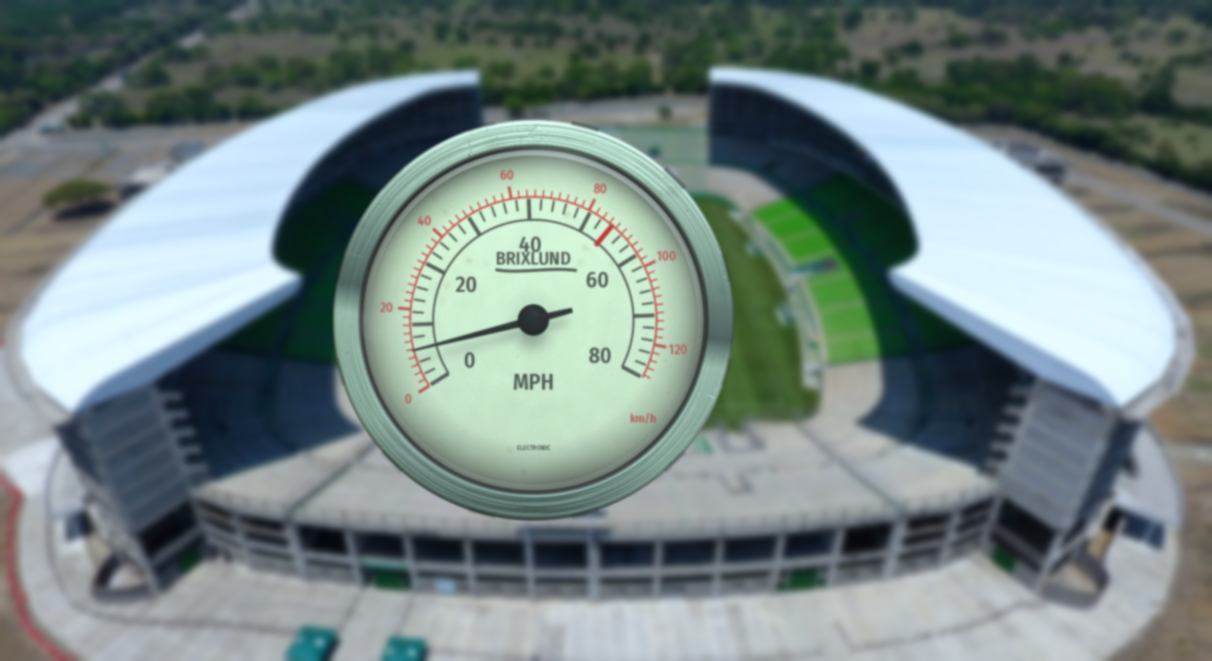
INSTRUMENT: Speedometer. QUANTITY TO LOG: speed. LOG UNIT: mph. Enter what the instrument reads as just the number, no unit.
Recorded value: 6
